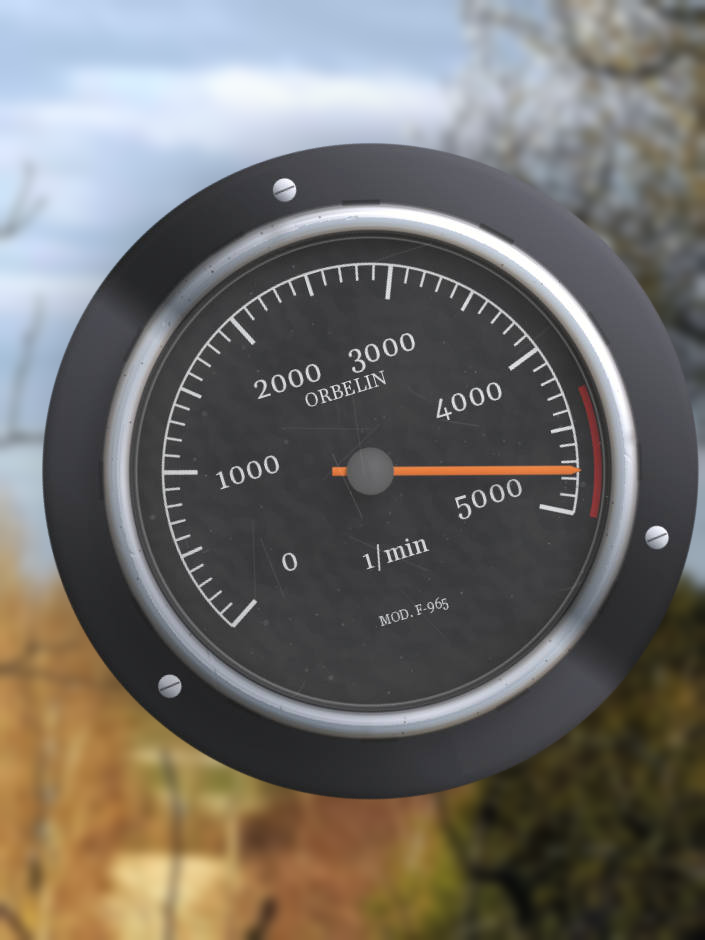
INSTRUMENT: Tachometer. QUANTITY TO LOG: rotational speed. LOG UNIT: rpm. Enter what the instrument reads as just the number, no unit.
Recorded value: 4750
